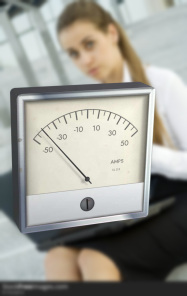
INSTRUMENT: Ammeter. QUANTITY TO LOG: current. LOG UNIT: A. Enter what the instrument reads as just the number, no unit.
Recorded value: -40
